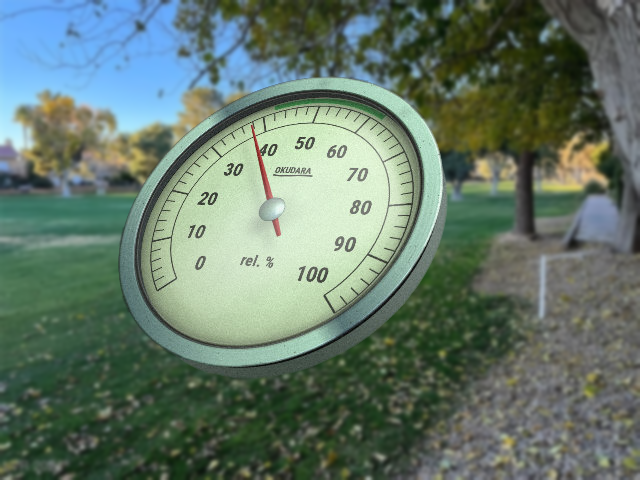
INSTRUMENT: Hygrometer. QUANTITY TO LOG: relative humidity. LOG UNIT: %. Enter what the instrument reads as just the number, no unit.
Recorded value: 38
